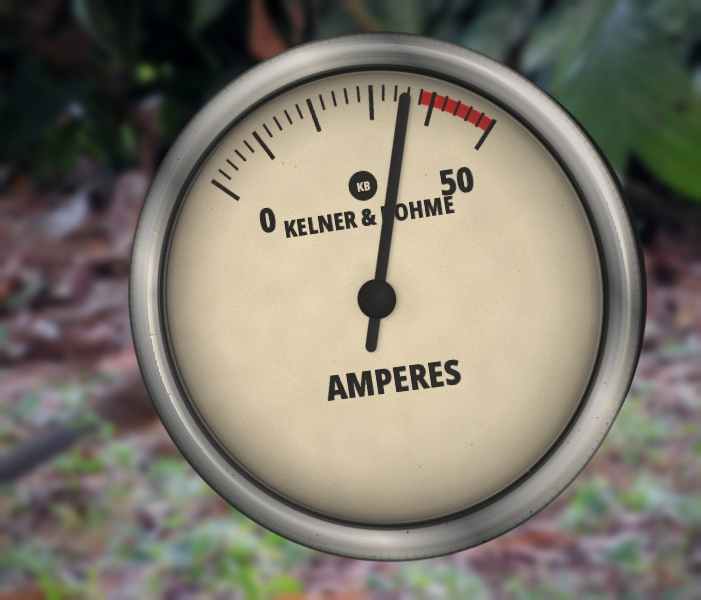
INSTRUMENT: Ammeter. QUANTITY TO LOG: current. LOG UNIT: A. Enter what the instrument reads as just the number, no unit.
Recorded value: 36
